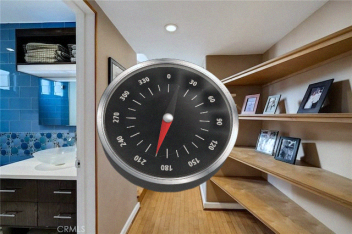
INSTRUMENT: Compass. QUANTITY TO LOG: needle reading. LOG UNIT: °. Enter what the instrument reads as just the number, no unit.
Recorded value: 195
